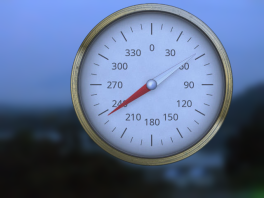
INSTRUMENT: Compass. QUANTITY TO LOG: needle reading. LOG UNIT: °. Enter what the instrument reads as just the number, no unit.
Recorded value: 235
